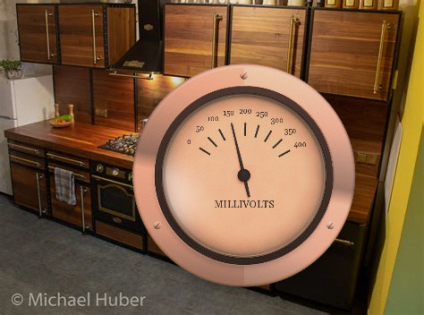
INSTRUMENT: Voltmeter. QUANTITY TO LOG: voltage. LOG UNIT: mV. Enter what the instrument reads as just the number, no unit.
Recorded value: 150
